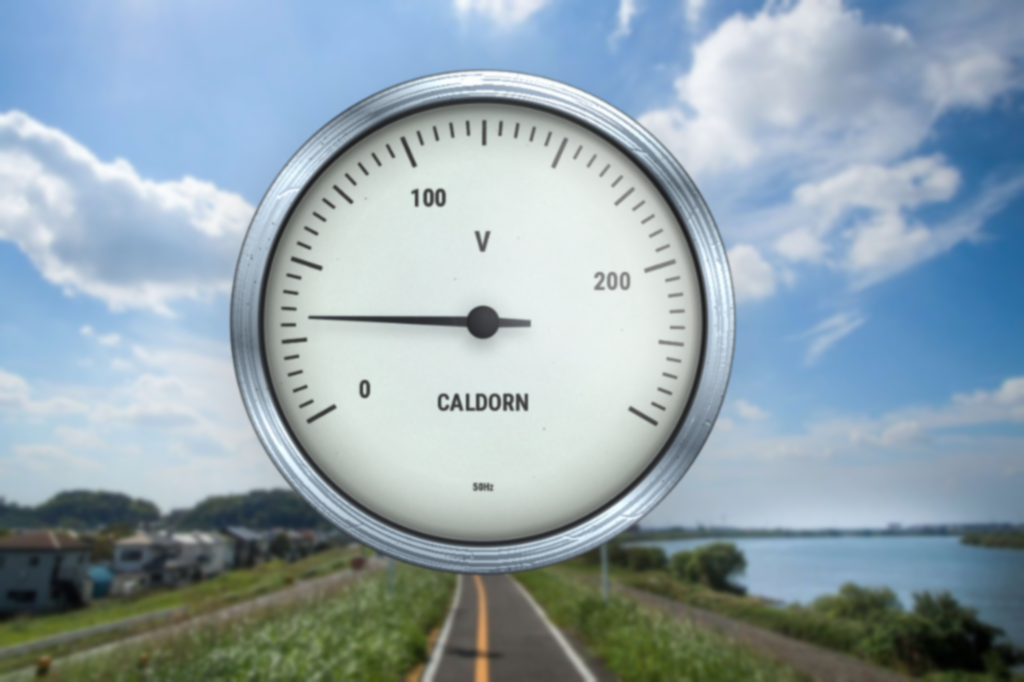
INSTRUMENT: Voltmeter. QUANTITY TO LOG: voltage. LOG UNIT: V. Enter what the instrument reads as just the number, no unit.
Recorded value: 32.5
